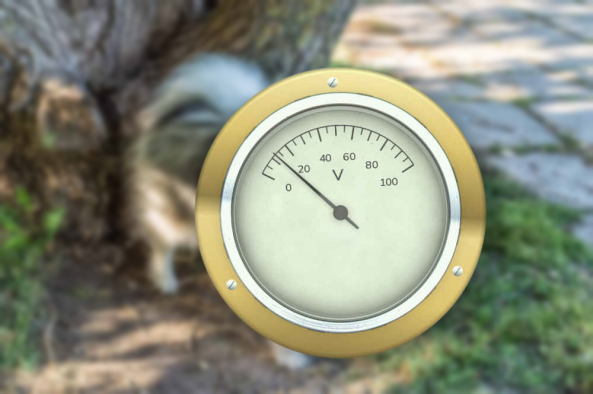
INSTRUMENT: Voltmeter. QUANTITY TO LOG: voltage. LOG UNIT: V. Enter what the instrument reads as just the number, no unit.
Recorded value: 12.5
